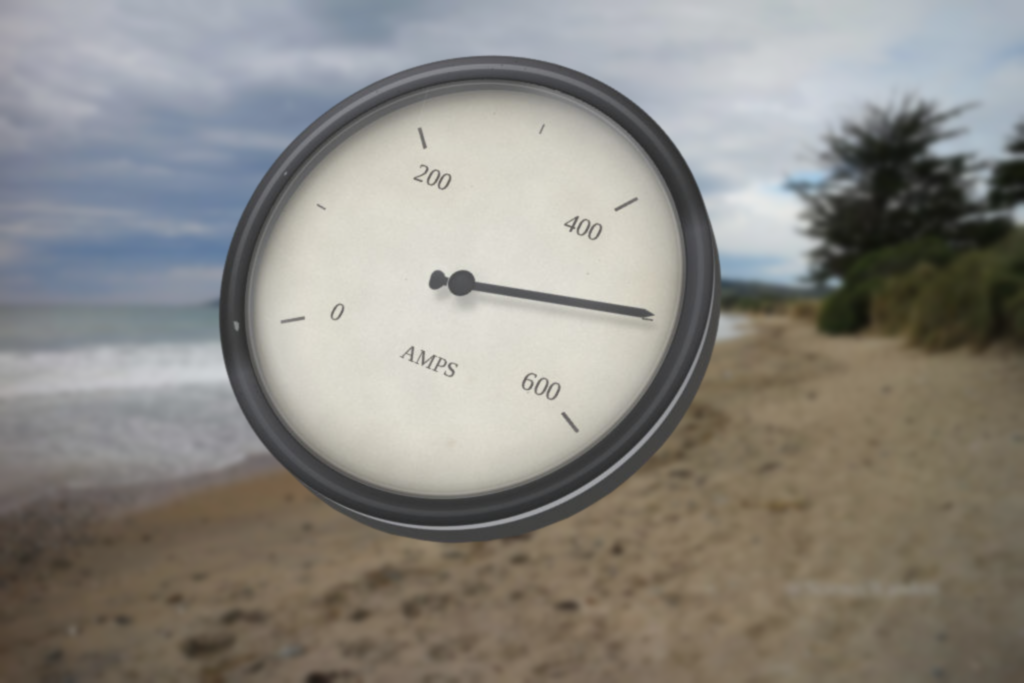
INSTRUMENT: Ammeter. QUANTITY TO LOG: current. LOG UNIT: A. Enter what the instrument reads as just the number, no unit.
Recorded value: 500
